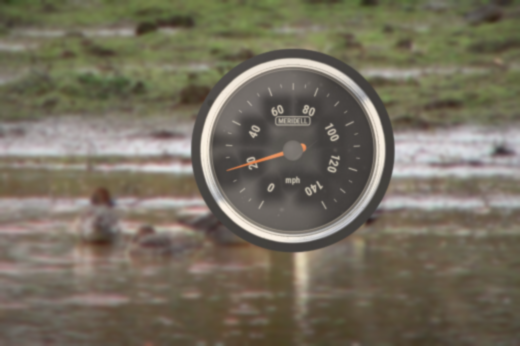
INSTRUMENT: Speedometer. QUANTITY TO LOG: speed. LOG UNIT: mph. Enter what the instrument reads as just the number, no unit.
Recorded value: 20
